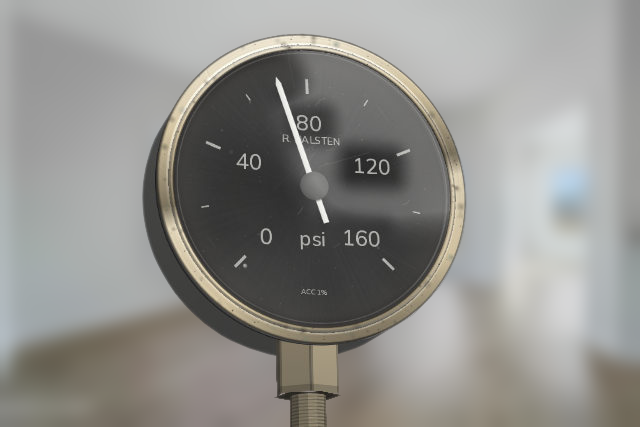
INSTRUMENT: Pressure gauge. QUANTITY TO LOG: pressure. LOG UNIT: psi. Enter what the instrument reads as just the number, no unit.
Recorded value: 70
